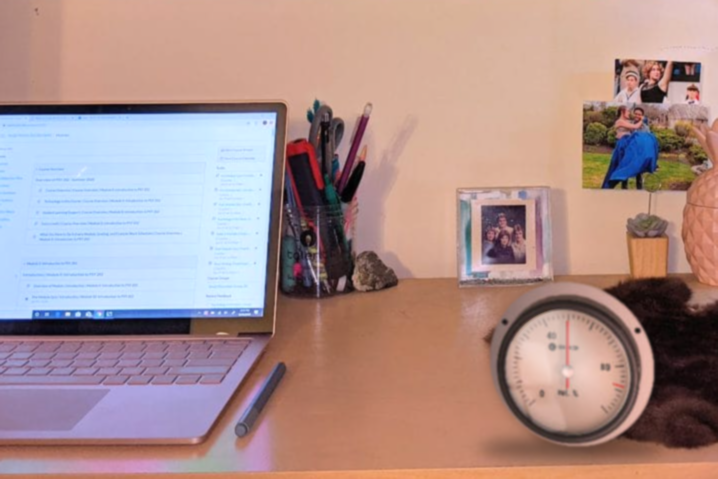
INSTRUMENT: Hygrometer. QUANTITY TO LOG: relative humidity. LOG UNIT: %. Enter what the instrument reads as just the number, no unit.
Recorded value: 50
